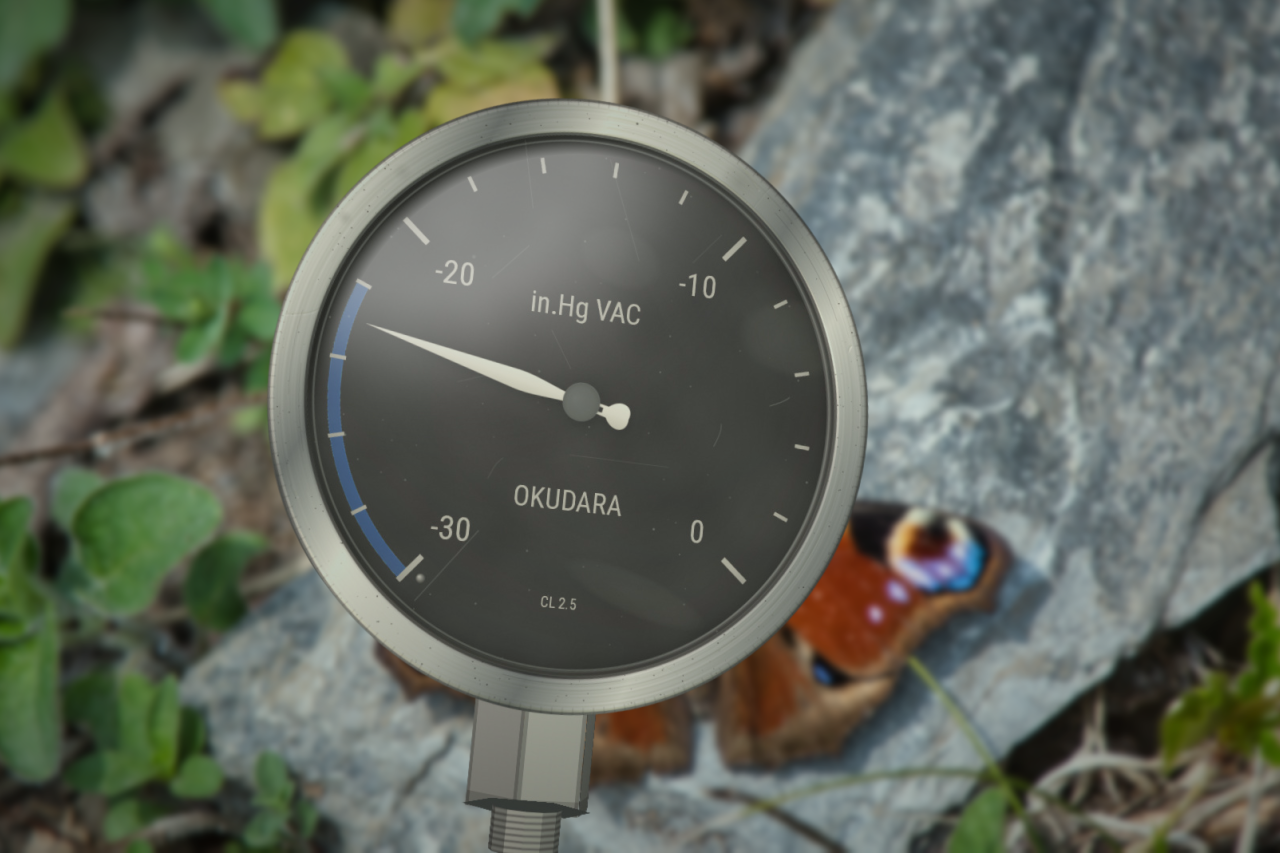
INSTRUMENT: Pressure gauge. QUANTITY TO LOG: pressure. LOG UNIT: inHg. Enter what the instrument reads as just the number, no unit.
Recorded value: -23
